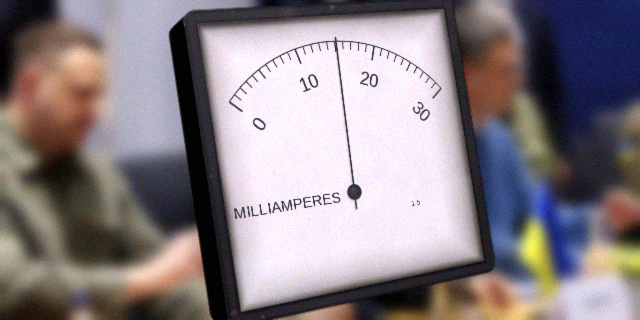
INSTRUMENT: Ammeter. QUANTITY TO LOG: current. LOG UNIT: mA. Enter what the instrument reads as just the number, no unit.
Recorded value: 15
